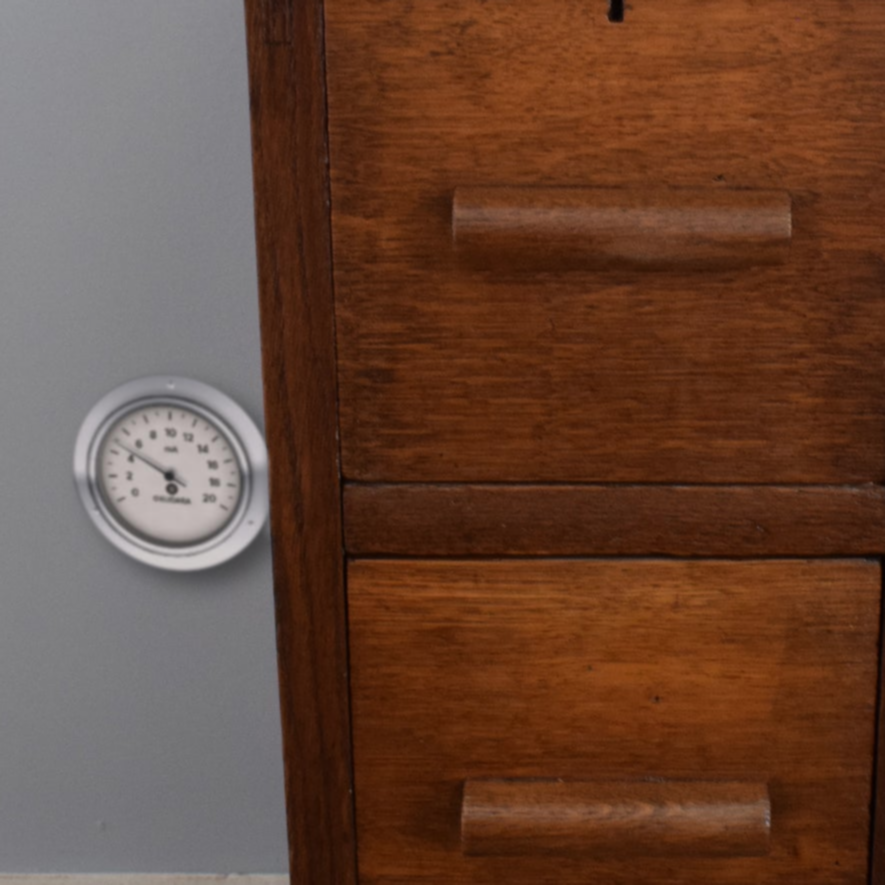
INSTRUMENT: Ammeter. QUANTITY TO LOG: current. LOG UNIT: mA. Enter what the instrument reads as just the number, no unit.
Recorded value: 5
